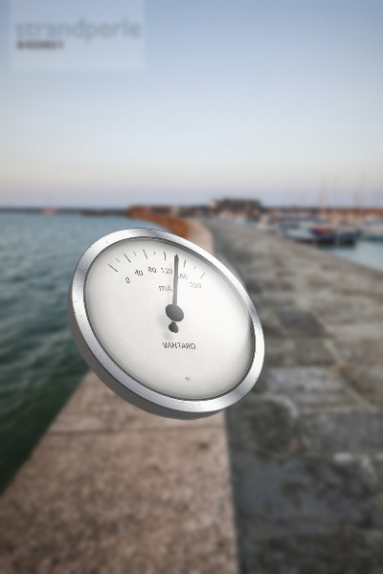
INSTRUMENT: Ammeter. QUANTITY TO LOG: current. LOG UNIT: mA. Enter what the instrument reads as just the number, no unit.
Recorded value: 140
